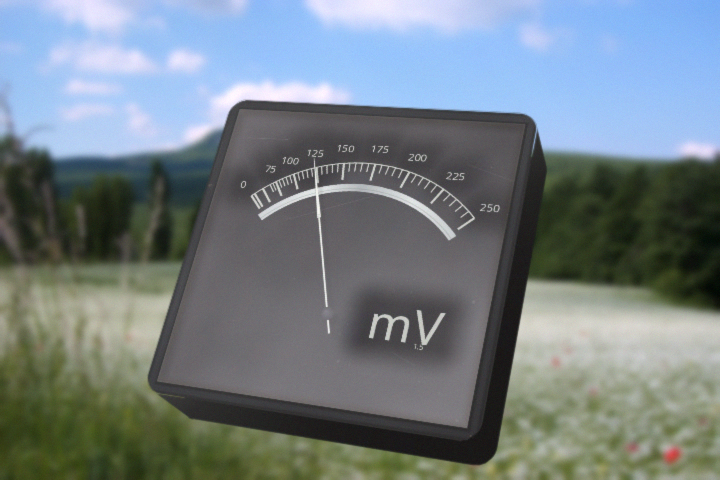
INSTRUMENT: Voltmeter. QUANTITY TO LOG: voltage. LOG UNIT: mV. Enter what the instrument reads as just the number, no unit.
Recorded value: 125
